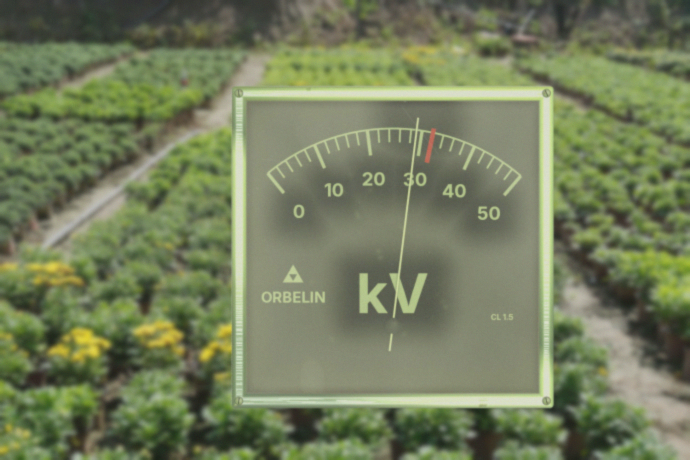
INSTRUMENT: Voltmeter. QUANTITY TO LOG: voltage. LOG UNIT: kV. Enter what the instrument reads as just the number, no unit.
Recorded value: 29
